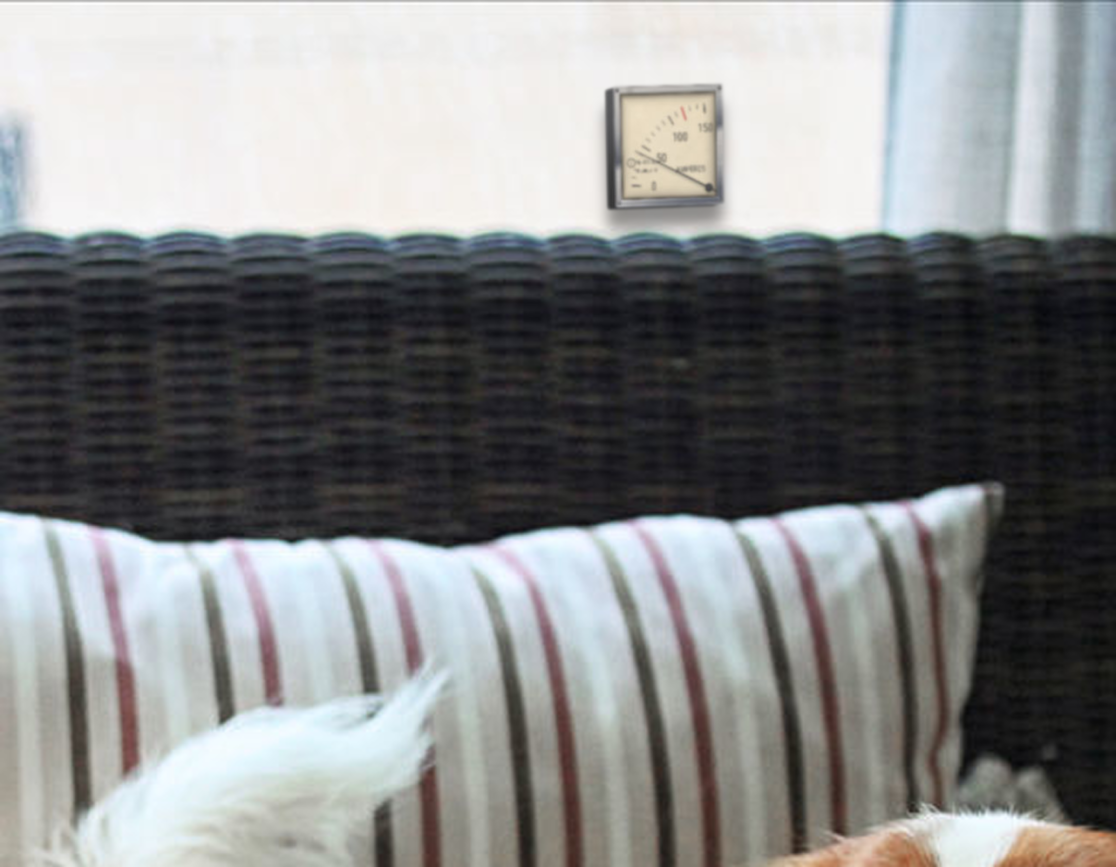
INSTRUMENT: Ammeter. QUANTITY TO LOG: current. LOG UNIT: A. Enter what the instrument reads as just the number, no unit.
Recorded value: 40
